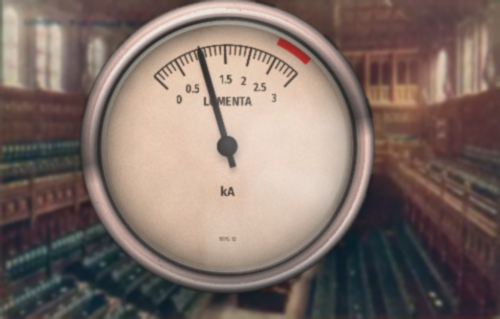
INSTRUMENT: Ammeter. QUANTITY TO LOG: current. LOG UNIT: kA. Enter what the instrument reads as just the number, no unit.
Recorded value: 1
